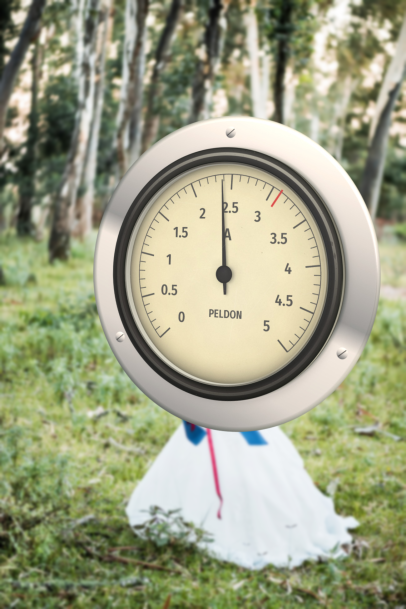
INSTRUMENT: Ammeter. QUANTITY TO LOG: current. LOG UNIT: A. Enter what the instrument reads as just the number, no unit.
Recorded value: 2.4
